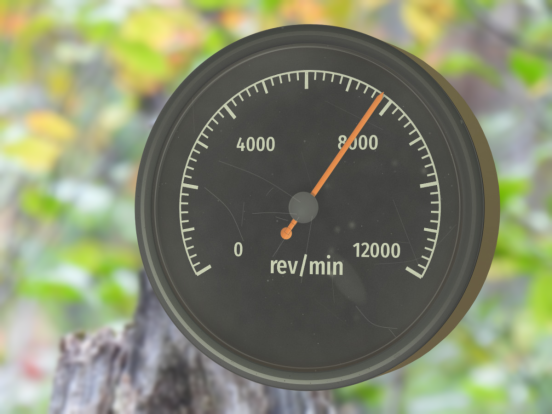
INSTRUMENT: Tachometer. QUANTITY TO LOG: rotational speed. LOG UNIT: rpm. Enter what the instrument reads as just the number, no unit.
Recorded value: 7800
